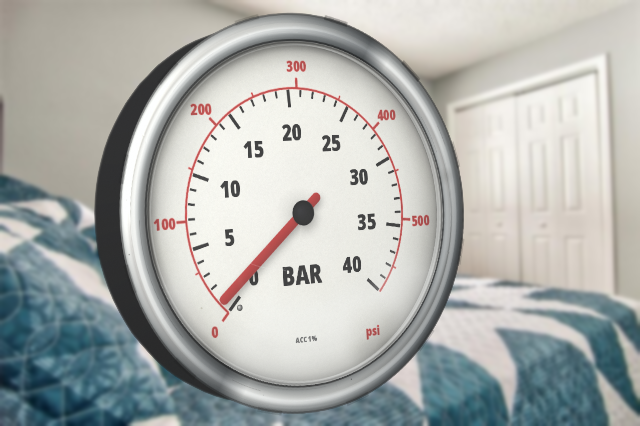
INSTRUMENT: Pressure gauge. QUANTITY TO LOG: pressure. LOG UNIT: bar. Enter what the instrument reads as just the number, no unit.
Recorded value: 1
